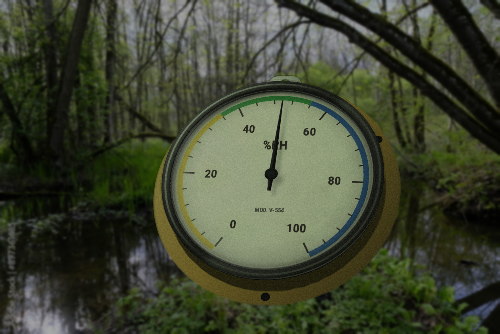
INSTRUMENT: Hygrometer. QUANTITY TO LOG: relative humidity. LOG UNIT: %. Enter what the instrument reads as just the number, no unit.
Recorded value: 50
